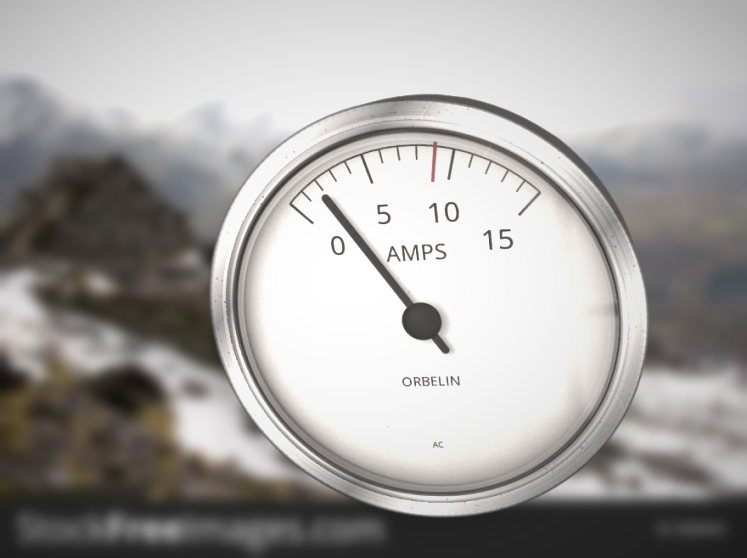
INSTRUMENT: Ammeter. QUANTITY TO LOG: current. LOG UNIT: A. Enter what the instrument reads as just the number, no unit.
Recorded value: 2
